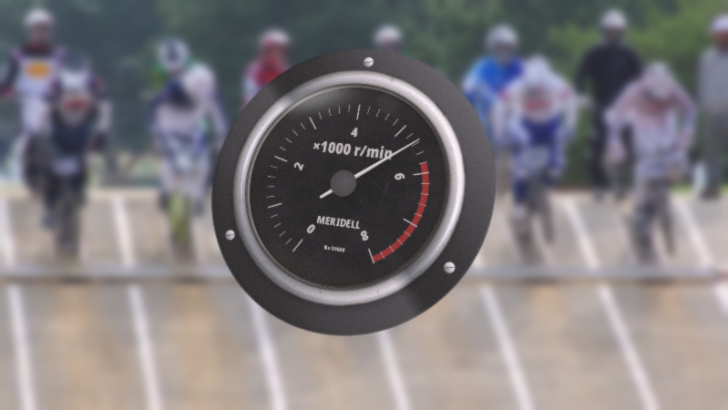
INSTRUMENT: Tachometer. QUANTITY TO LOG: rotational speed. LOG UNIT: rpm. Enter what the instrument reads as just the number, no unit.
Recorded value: 5400
